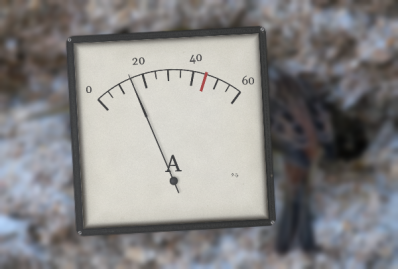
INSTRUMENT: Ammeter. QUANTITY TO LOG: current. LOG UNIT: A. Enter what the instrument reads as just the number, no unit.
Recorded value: 15
